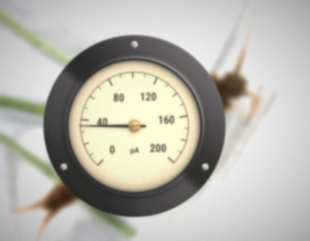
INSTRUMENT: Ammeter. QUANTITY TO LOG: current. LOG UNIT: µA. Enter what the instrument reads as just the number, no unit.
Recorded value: 35
